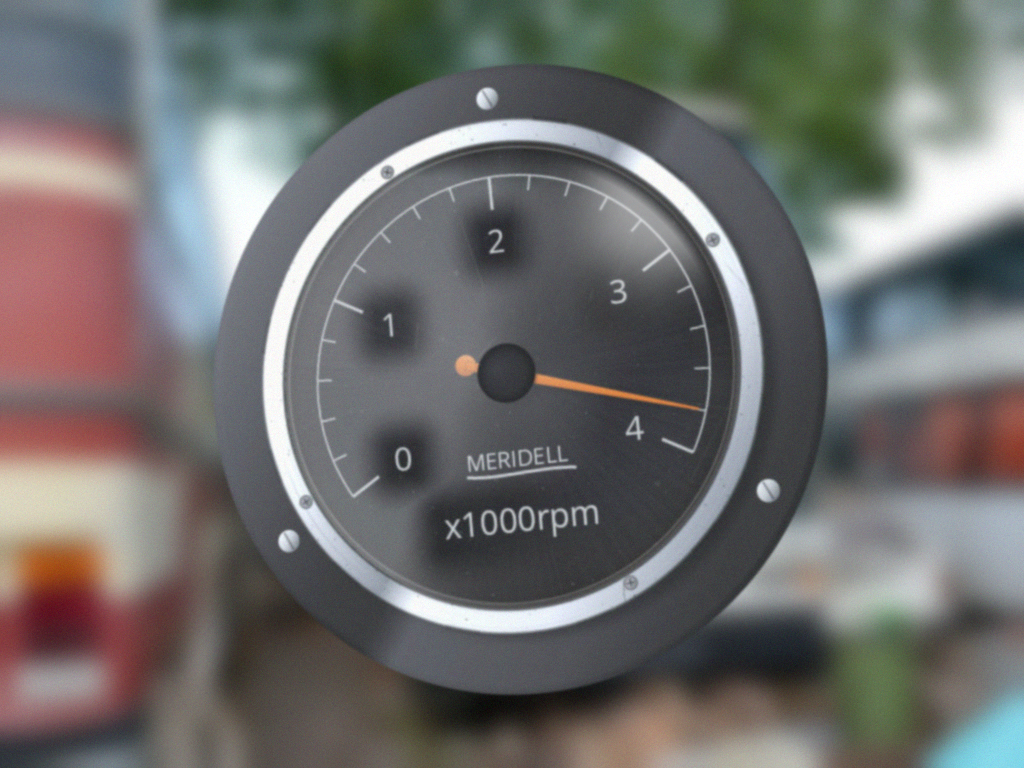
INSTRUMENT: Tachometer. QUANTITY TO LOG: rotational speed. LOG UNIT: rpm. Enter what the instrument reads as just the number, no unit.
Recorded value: 3800
